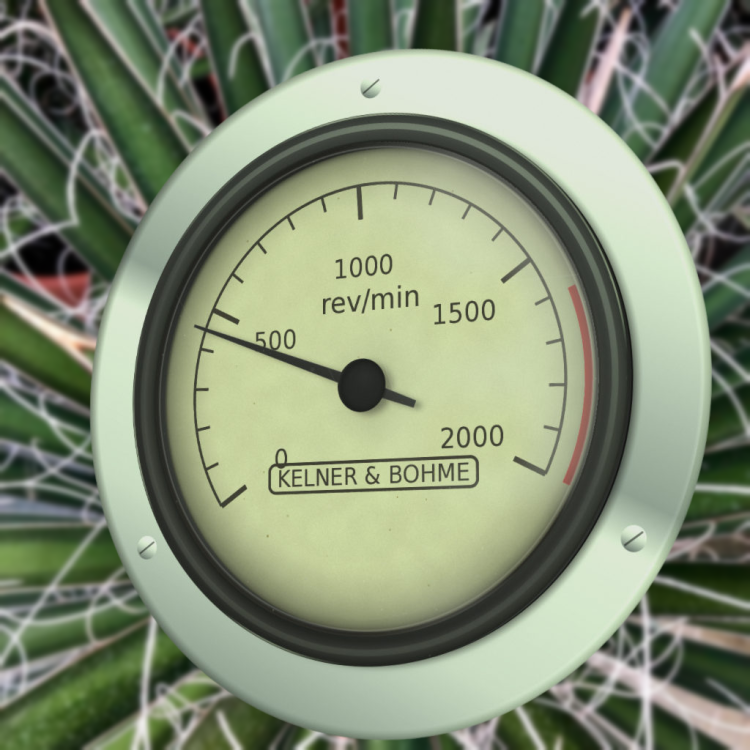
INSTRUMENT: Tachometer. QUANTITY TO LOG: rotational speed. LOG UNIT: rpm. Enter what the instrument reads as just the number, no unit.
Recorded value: 450
